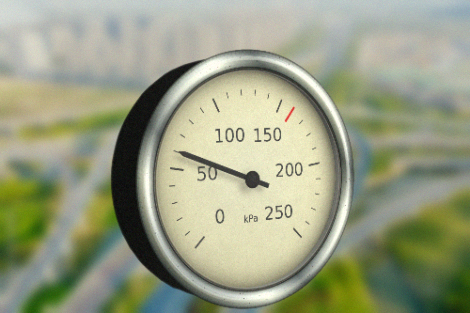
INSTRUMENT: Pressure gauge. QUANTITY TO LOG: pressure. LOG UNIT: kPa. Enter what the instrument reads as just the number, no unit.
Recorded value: 60
